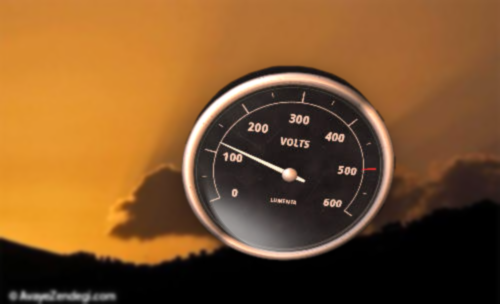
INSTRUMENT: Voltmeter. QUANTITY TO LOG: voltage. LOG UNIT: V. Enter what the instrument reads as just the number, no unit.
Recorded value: 125
